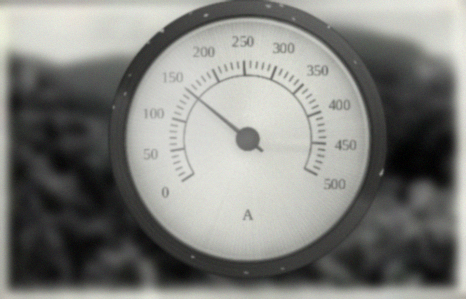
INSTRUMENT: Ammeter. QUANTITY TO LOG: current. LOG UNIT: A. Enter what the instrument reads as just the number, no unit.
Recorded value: 150
